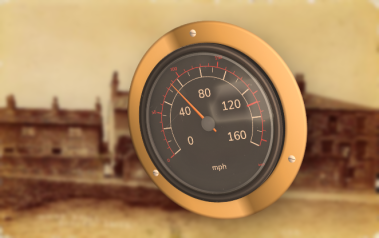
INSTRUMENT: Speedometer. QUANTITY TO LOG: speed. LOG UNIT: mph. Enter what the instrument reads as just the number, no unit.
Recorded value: 55
